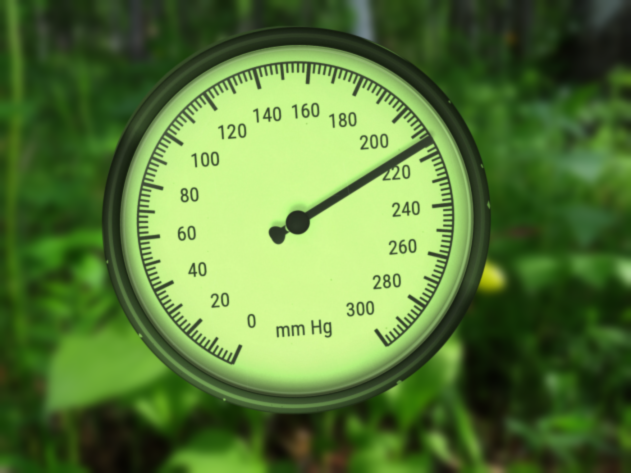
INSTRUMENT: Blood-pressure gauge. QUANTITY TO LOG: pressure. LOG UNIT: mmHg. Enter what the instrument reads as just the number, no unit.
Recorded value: 214
